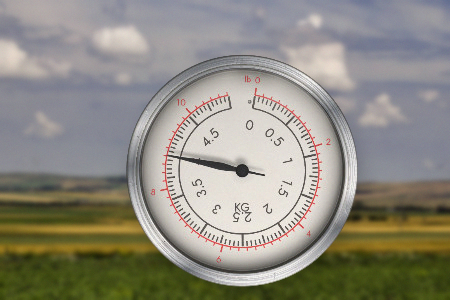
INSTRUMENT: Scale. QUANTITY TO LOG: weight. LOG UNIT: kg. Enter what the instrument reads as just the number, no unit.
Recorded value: 4
